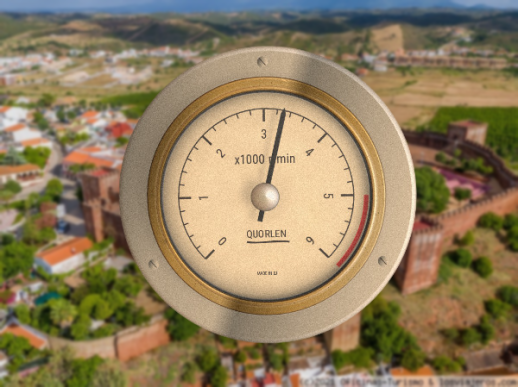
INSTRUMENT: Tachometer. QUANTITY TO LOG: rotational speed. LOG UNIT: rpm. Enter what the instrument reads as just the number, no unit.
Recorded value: 3300
